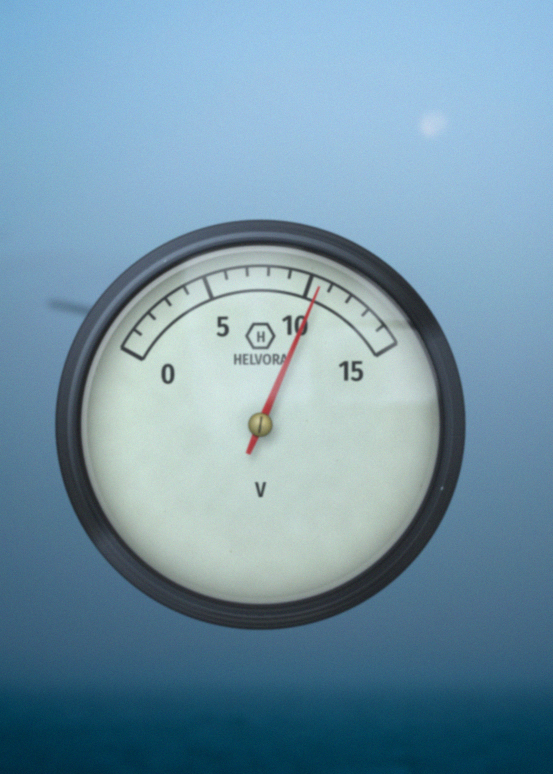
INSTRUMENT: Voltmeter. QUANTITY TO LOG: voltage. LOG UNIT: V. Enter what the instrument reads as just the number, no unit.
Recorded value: 10.5
